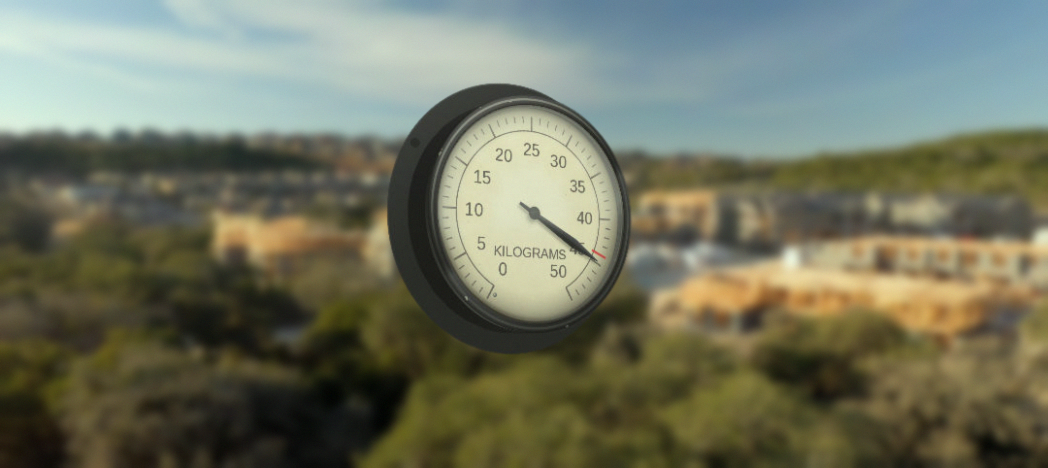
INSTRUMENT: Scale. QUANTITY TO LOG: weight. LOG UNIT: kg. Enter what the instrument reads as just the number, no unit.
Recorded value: 45
